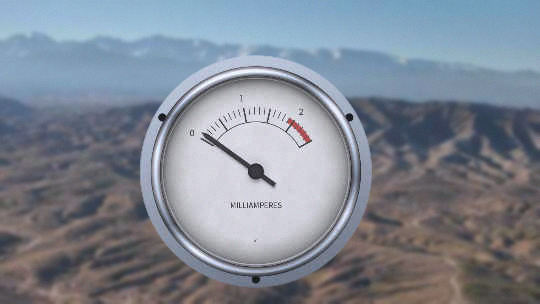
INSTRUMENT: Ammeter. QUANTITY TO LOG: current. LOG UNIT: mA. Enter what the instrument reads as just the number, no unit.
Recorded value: 0.1
